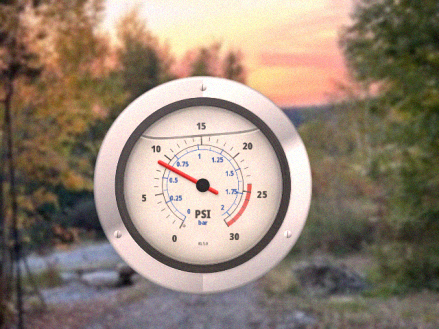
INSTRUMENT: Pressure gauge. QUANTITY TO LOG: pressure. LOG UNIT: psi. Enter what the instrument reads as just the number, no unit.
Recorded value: 9
